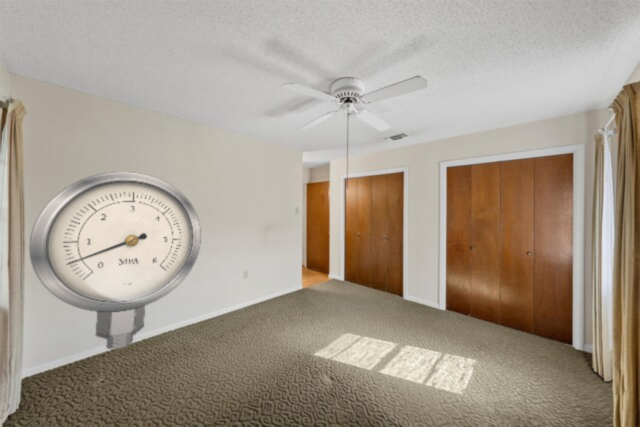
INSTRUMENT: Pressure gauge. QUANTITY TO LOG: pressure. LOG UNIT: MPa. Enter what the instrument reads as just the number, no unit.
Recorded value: 0.5
